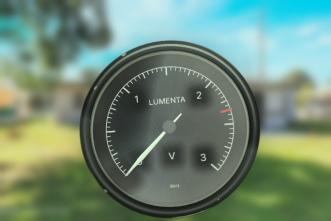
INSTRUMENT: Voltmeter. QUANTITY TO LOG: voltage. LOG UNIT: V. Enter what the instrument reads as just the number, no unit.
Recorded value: 0
